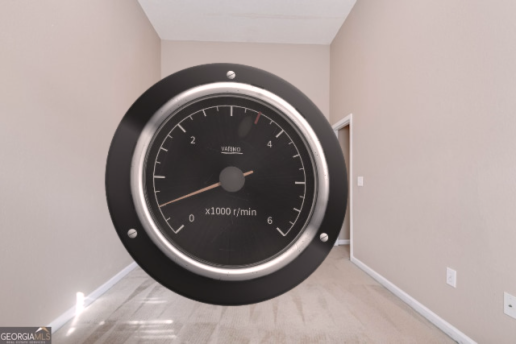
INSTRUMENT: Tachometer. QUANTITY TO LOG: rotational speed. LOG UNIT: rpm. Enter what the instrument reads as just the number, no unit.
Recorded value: 500
